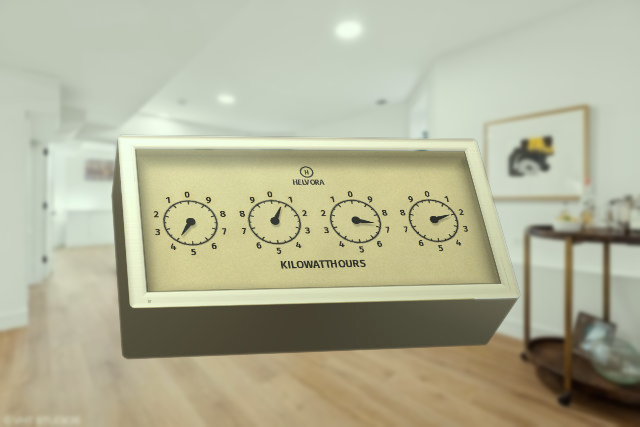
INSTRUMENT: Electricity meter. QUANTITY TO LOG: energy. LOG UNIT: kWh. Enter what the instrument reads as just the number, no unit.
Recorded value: 4072
